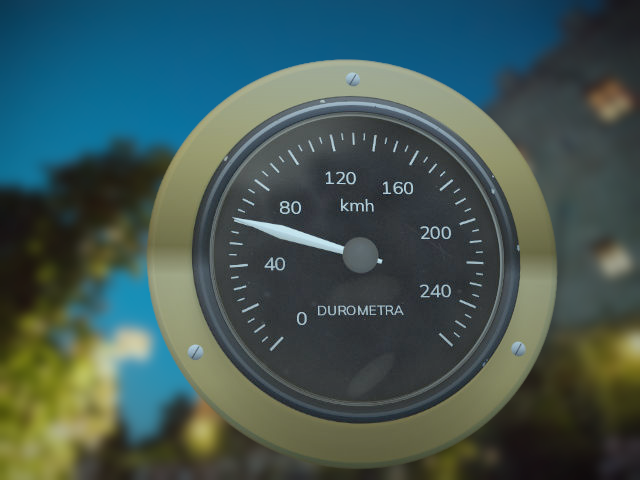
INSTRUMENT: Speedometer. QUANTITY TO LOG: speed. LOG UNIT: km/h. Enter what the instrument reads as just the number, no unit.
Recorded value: 60
